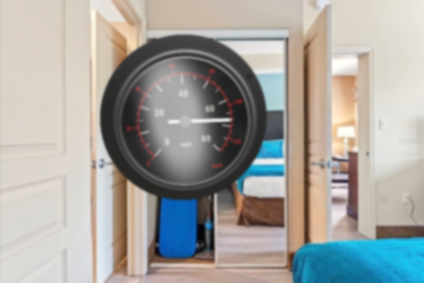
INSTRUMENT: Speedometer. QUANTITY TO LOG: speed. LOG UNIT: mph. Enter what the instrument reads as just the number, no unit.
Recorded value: 67.5
